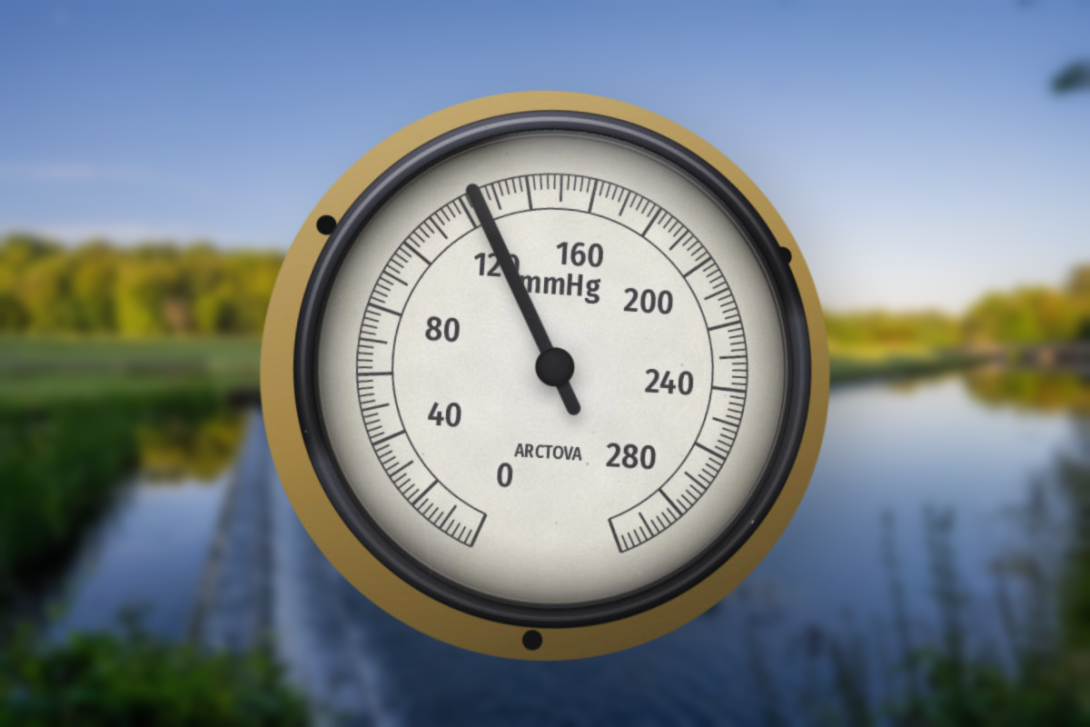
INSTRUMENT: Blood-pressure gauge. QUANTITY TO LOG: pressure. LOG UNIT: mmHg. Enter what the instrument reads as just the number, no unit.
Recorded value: 124
